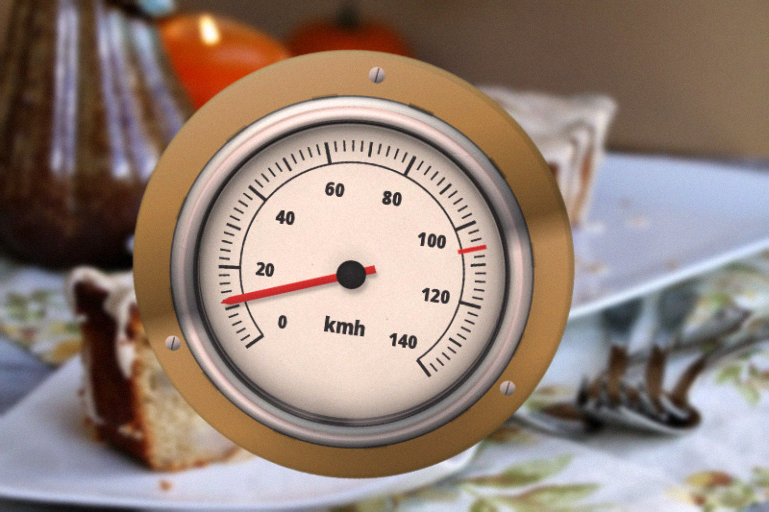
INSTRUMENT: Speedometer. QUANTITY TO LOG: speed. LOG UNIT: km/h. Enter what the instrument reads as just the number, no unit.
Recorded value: 12
